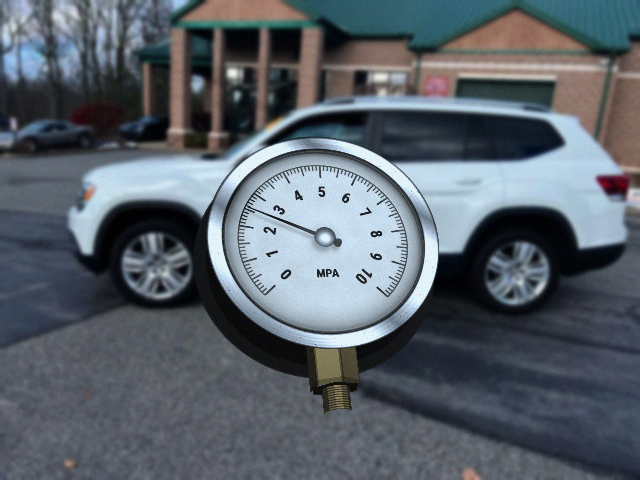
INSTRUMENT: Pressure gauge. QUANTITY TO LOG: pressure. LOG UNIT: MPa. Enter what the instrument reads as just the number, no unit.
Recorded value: 2.5
